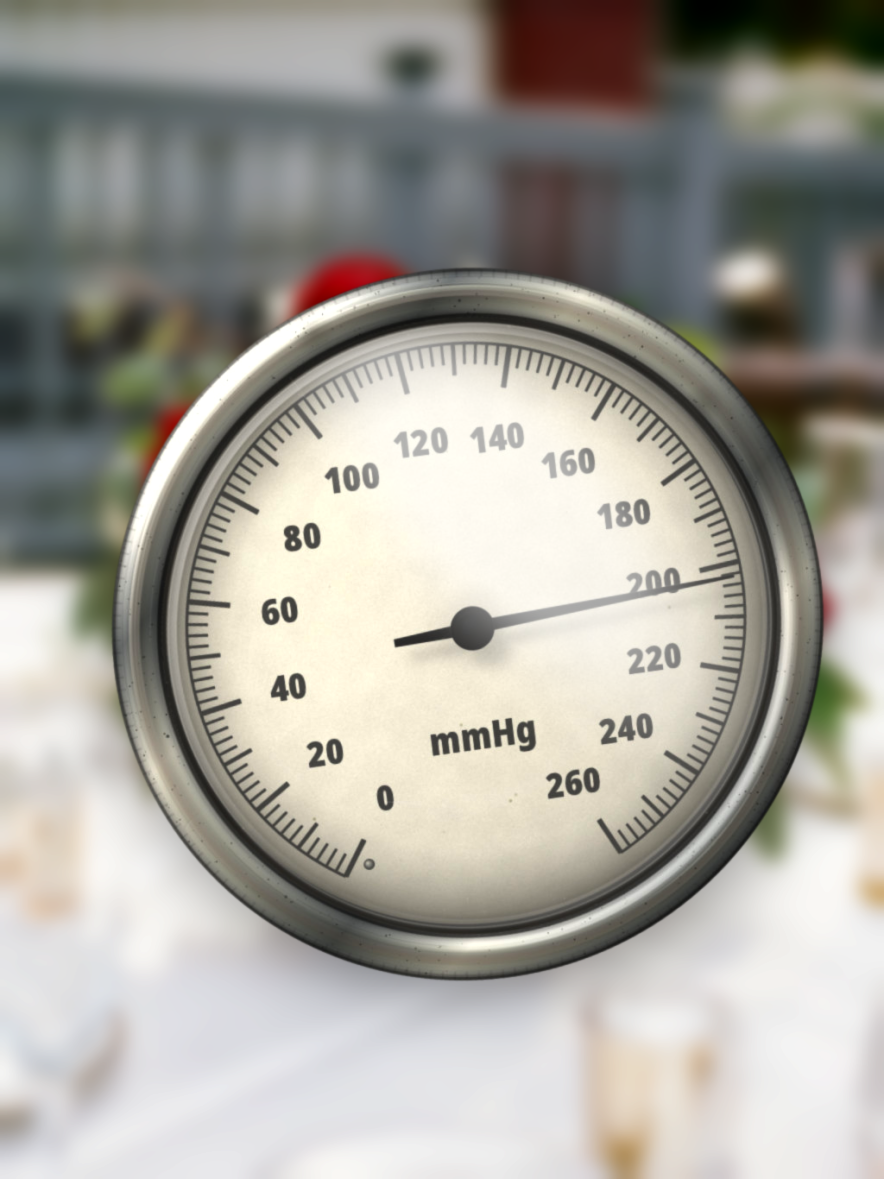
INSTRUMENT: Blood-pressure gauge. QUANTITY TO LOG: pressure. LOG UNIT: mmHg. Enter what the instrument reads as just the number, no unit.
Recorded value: 202
